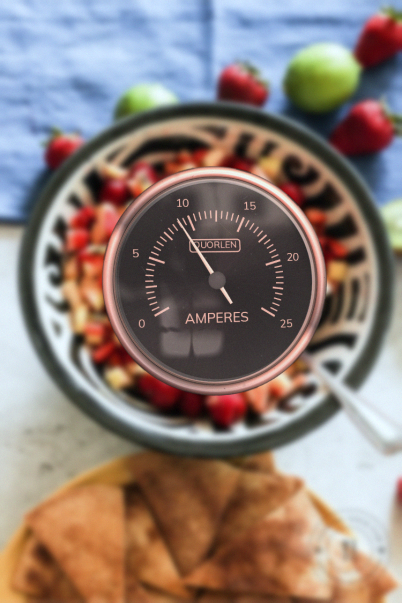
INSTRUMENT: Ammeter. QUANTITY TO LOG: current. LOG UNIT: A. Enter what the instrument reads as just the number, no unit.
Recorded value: 9
